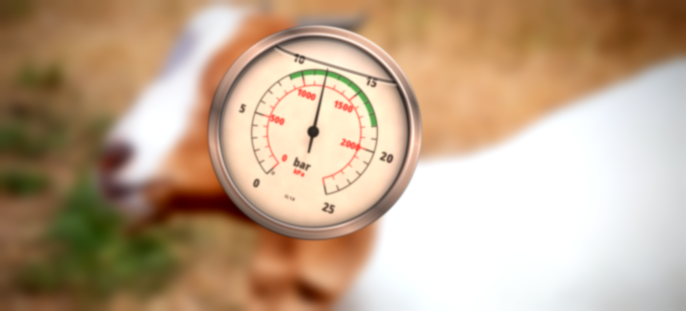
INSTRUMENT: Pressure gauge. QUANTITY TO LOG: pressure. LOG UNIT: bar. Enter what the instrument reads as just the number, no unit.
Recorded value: 12
